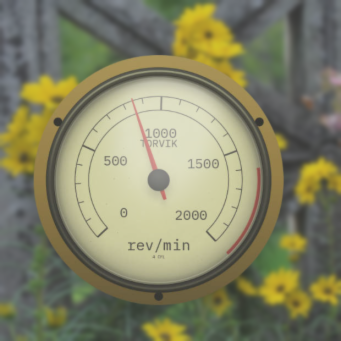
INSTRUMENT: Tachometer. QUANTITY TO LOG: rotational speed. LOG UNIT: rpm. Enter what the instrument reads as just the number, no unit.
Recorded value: 850
